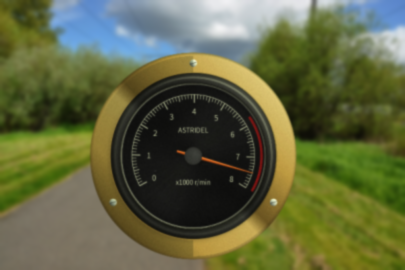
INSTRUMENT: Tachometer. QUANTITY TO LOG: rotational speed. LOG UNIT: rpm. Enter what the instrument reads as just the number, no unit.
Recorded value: 7500
